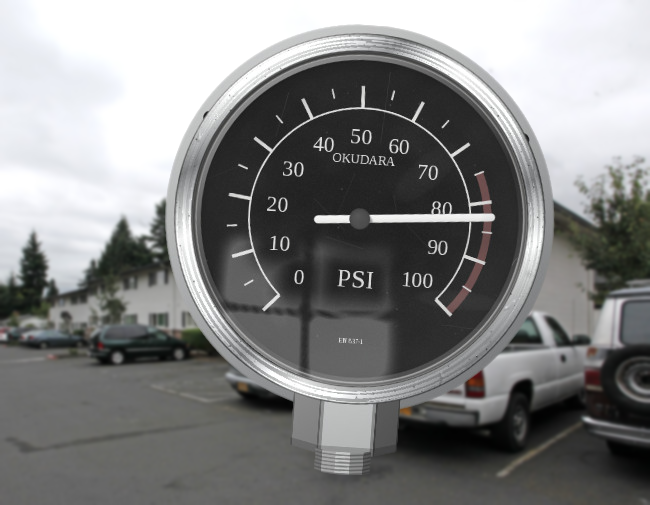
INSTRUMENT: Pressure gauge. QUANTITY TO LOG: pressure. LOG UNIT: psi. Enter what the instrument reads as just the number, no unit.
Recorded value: 82.5
